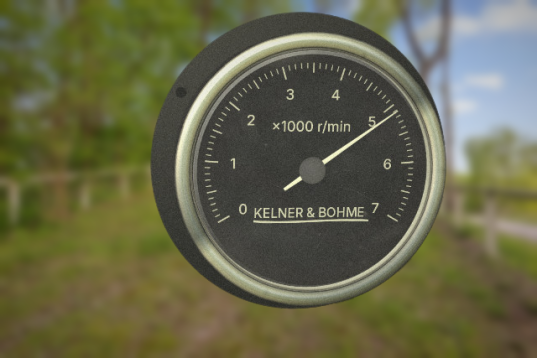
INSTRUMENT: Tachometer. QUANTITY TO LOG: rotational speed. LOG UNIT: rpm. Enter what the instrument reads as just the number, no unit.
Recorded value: 5100
